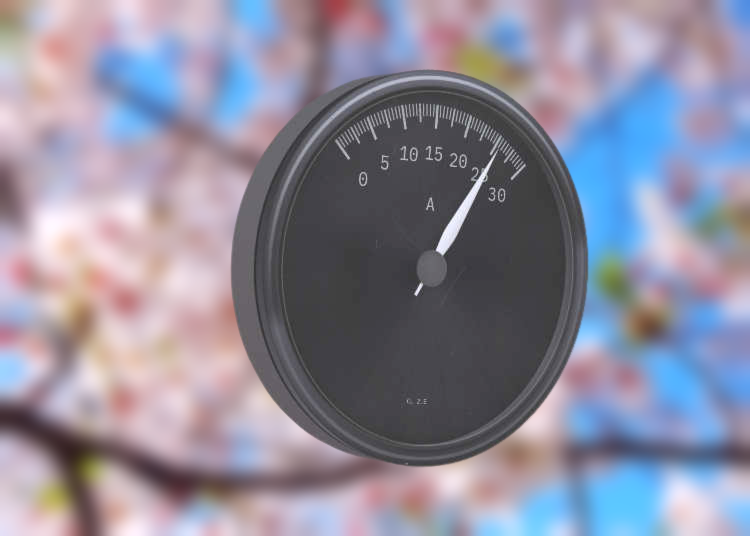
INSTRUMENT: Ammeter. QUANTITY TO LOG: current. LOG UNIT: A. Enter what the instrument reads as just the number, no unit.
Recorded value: 25
